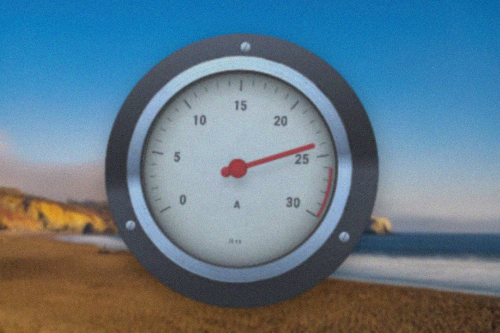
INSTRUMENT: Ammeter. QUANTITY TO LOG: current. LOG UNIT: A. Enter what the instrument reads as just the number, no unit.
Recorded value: 24
